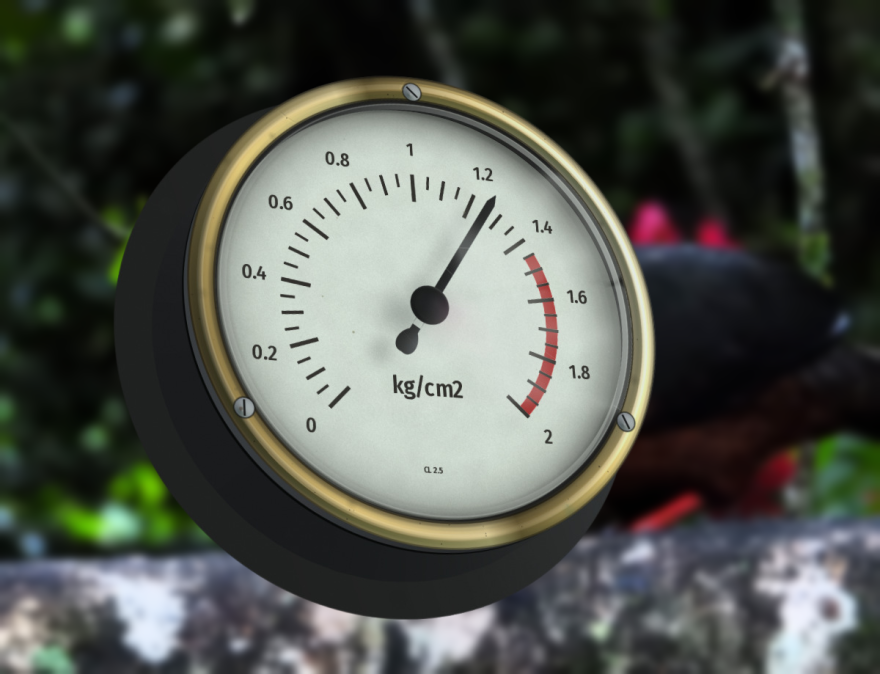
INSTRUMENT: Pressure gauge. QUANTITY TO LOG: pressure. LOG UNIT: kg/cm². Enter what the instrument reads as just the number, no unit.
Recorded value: 1.25
